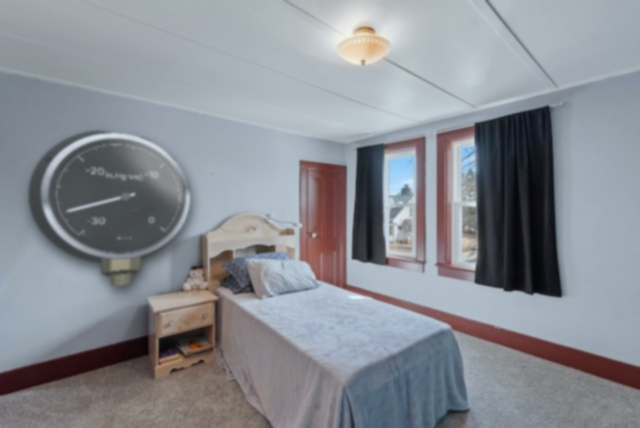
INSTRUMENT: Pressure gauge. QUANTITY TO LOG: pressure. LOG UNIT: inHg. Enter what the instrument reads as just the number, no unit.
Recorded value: -27
